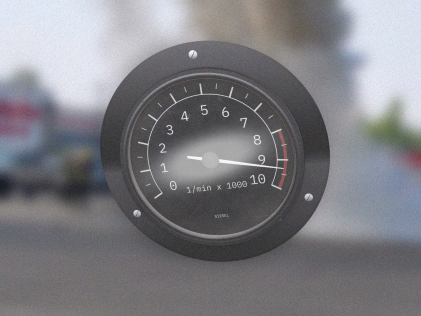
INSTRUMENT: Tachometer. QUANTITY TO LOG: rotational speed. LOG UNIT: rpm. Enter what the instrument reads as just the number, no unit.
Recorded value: 9250
